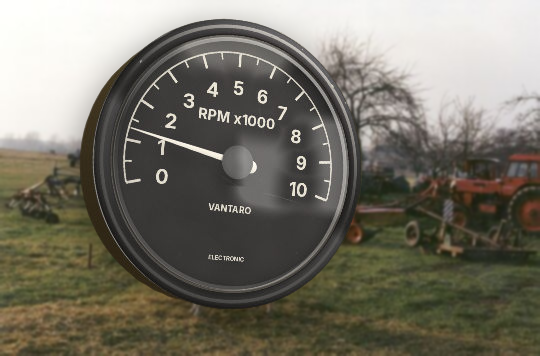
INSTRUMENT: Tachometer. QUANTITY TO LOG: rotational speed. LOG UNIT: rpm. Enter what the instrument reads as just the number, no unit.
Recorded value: 1250
